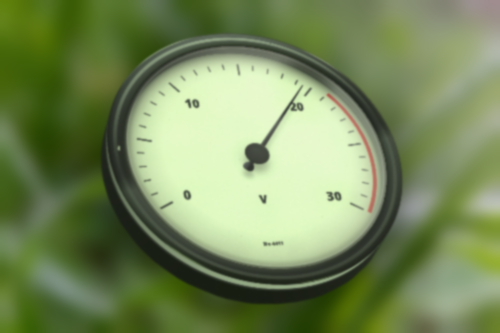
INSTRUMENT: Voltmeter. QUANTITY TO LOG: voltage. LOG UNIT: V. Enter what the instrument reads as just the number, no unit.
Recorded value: 19.5
